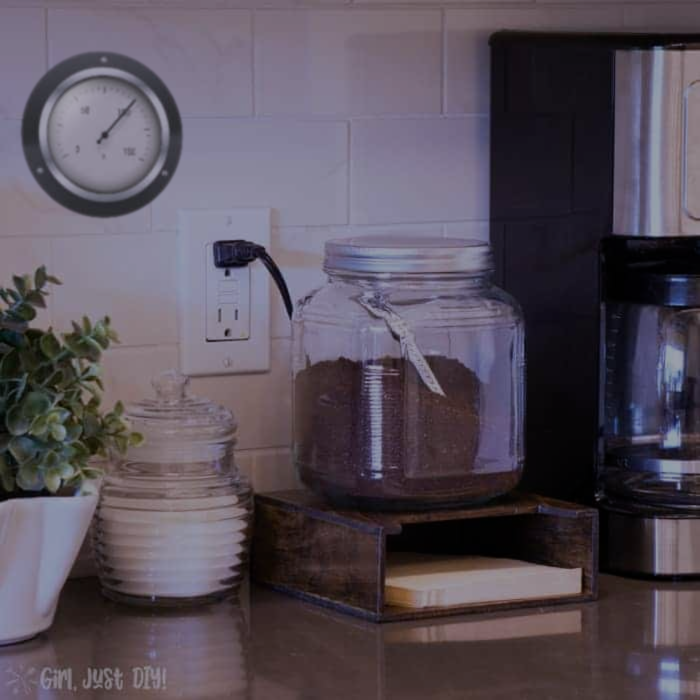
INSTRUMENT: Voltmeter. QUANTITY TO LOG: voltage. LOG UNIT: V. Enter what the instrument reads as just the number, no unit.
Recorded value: 100
